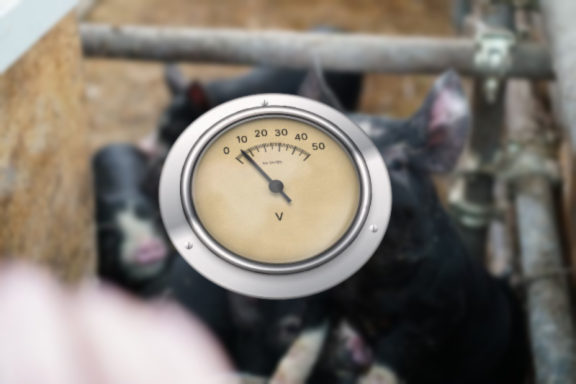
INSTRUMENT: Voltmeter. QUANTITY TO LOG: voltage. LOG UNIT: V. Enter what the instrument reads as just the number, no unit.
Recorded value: 5
